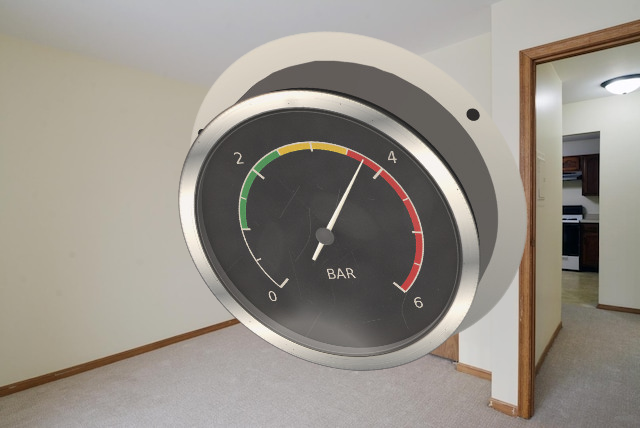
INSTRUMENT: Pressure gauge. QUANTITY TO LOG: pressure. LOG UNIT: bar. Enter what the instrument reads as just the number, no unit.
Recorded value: 3.75
